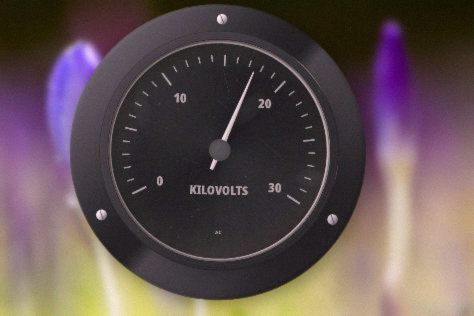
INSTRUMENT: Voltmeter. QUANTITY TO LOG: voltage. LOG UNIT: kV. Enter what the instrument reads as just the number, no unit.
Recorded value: 17.5
